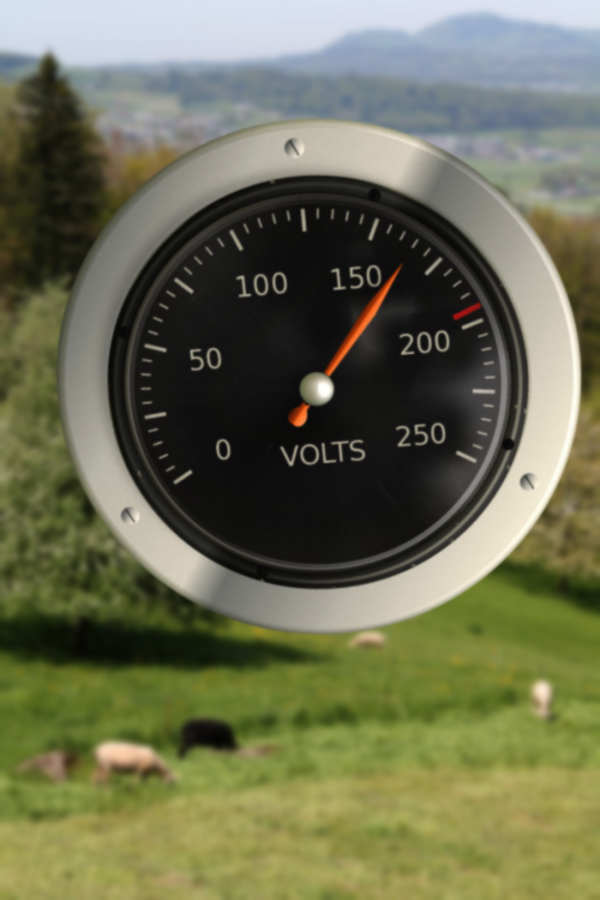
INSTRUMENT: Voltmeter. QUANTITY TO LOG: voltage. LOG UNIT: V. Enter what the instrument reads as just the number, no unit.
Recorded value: 165
